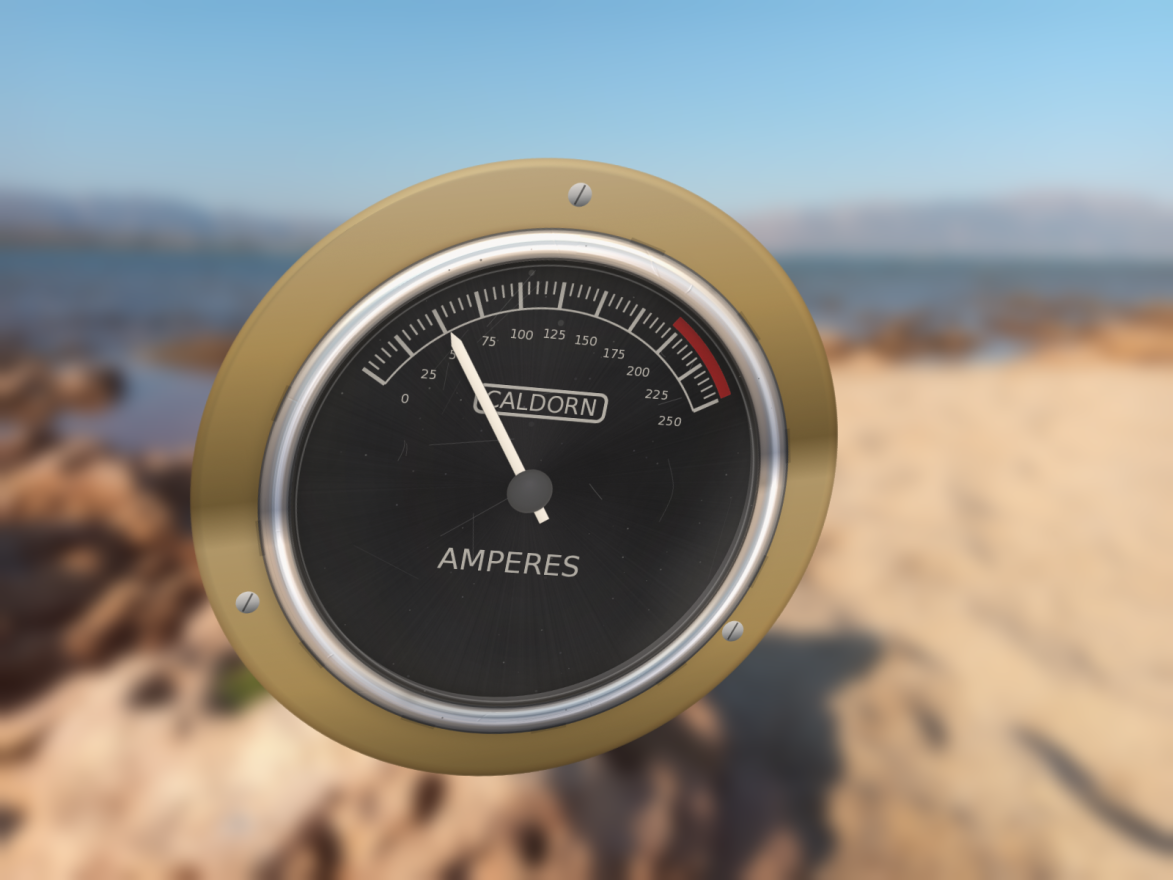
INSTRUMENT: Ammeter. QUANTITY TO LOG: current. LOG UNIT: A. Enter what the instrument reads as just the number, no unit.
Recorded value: 52.5
